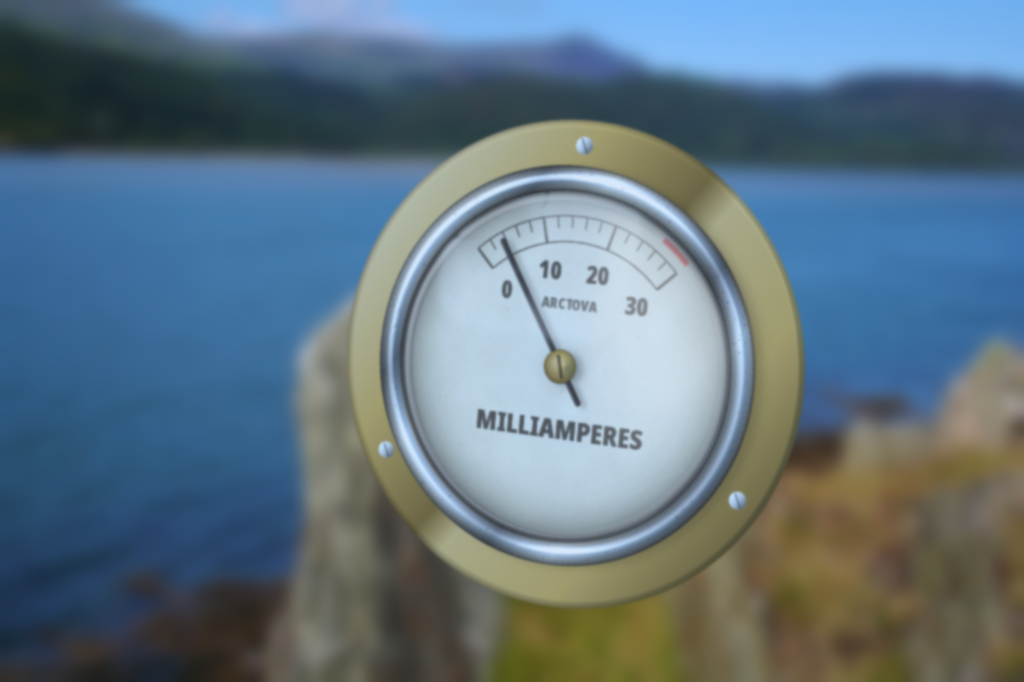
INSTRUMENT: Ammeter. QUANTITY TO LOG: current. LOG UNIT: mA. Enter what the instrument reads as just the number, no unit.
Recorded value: 4
